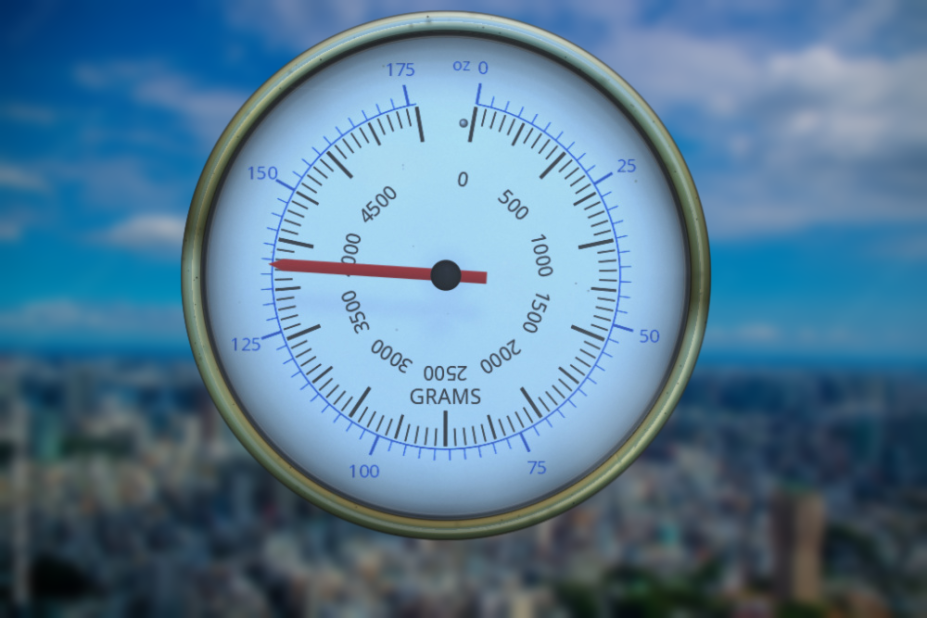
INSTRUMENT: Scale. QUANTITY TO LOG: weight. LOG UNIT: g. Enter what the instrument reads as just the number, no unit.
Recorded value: 3875
